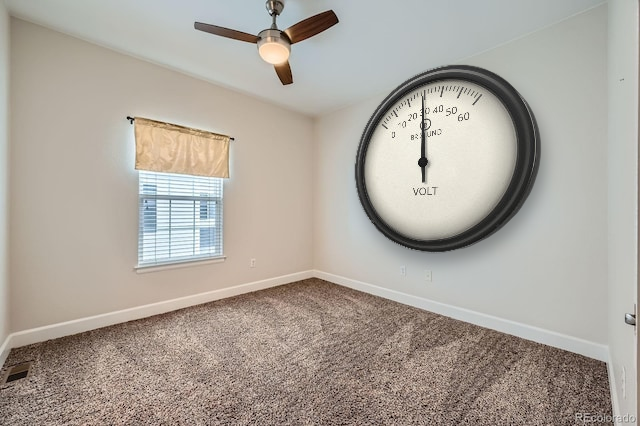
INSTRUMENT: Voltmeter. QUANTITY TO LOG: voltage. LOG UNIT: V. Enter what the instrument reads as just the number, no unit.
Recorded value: 30
